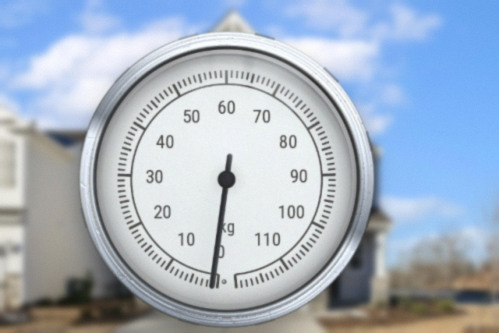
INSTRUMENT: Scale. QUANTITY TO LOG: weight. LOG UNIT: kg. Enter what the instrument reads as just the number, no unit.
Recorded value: 1
